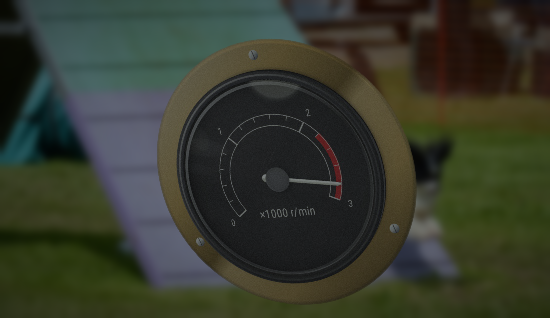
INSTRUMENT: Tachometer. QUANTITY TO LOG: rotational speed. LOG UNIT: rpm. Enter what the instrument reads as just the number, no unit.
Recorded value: 2800
